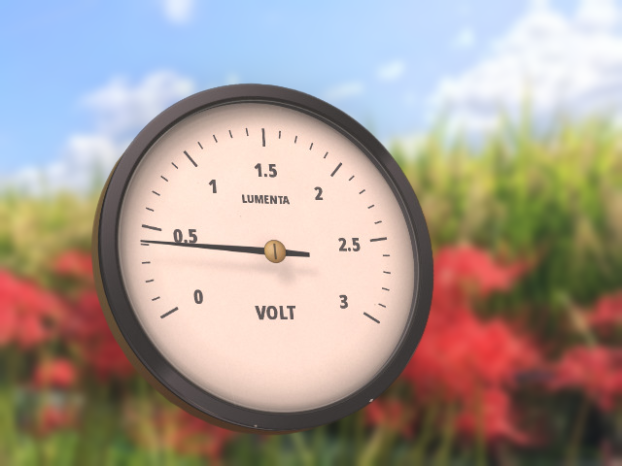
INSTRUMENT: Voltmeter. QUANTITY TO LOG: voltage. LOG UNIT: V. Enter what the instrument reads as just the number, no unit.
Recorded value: 0.4
